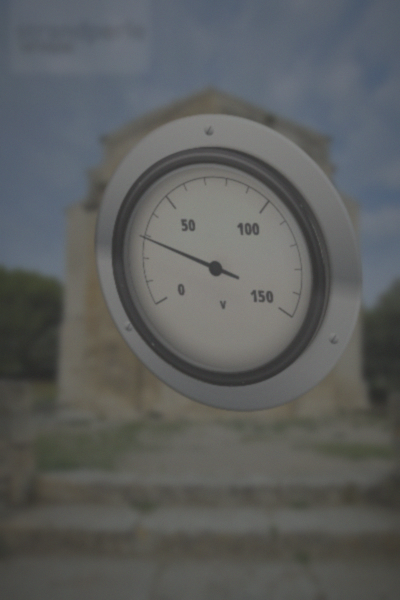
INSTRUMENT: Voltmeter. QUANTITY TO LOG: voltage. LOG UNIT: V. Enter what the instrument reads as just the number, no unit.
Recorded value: 30
